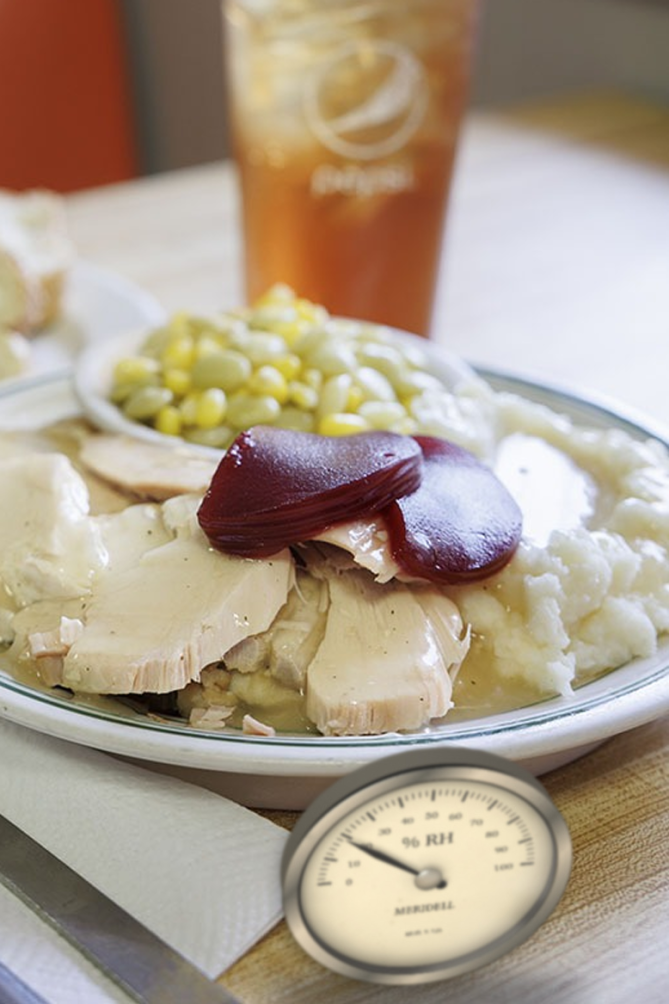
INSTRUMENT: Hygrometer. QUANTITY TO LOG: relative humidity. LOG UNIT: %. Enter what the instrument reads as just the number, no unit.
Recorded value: 20
